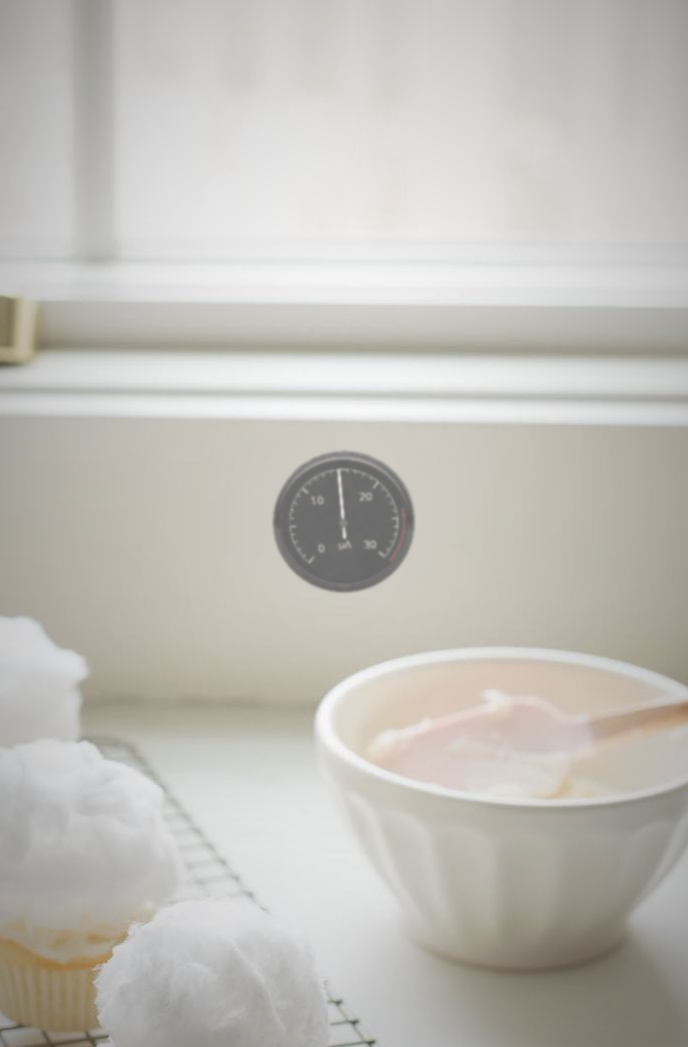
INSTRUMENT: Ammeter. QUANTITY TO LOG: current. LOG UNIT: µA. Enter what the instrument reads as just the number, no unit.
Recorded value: 15
